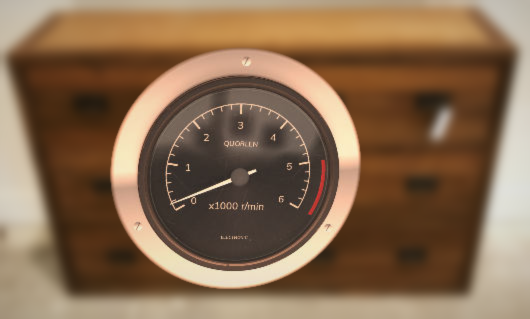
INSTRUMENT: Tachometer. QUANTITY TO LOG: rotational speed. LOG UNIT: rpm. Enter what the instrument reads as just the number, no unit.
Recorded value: 200
